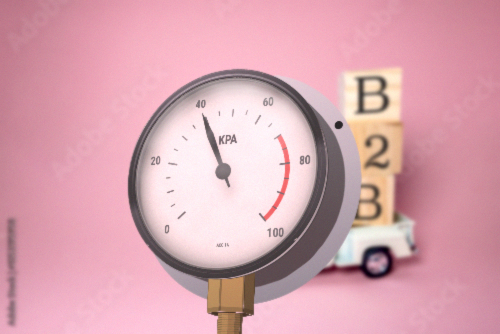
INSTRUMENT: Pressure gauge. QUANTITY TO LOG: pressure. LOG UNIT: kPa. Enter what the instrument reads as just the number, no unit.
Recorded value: 40
